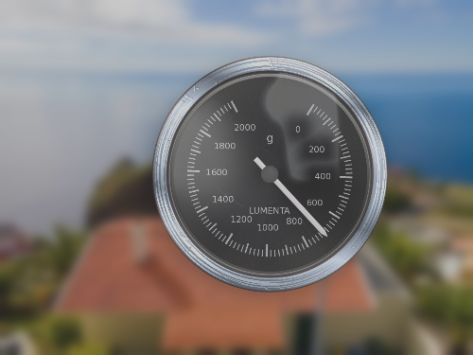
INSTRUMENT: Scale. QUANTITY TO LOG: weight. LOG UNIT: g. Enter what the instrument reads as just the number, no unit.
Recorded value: 700
